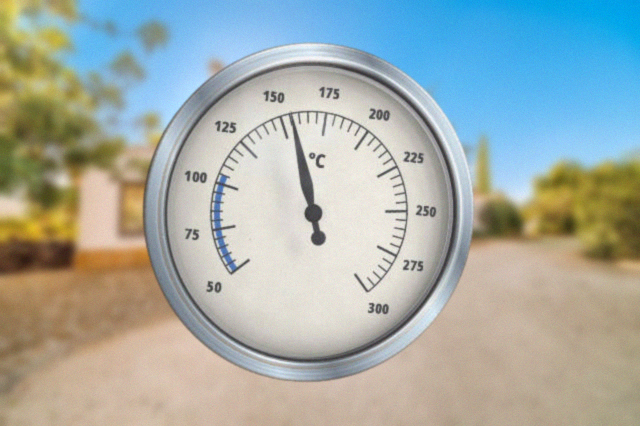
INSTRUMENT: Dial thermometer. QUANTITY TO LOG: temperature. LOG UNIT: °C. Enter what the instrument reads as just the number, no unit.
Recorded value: 155
